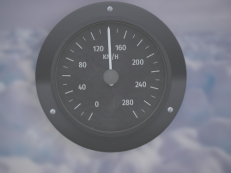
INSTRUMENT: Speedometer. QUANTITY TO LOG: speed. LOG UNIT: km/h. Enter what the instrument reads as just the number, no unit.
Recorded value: 140
